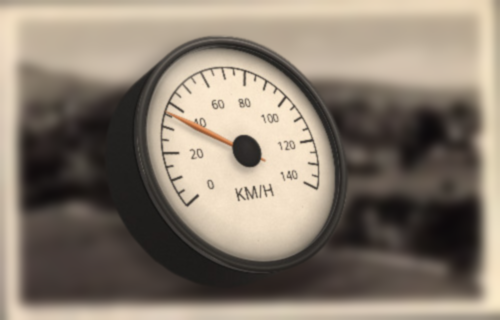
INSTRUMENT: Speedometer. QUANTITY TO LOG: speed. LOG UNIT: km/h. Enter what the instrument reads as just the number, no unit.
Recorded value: 35
